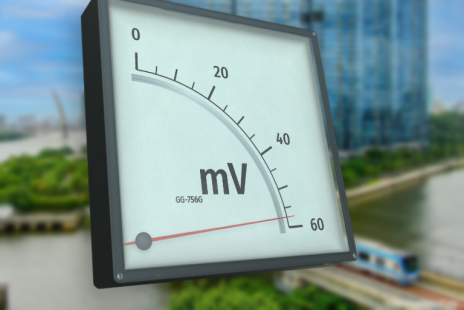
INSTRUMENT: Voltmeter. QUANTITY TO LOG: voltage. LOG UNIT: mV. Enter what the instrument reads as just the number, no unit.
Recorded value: 57.5
